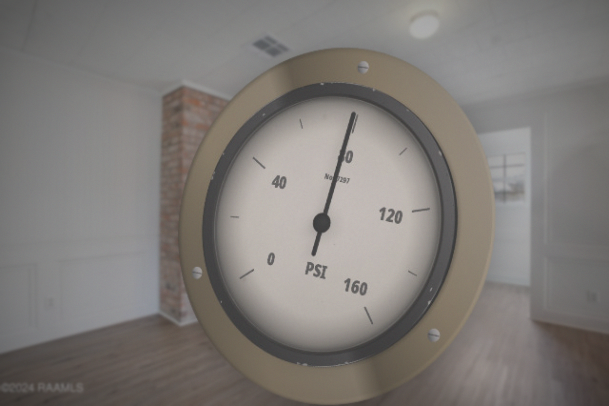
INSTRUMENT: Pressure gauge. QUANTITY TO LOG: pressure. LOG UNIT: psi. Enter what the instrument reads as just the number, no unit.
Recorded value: 80
